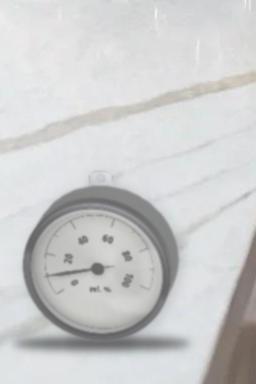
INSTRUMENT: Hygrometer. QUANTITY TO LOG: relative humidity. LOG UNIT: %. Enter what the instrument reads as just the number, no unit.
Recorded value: 10
